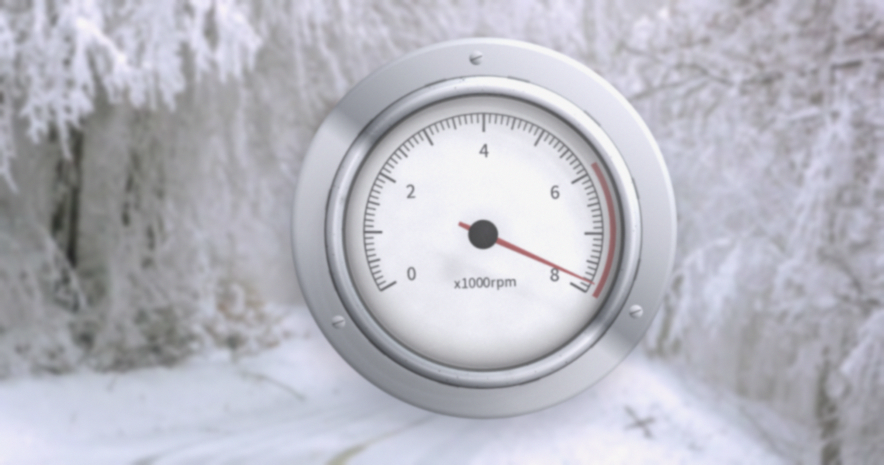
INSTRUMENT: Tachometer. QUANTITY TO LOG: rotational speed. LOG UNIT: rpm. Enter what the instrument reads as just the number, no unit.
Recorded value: 7800
